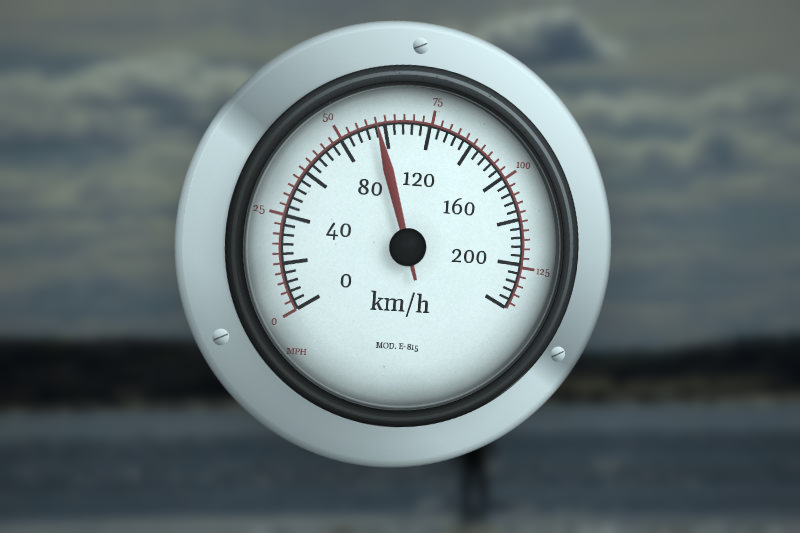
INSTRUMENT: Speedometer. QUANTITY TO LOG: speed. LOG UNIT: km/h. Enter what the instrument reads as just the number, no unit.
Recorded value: 96
